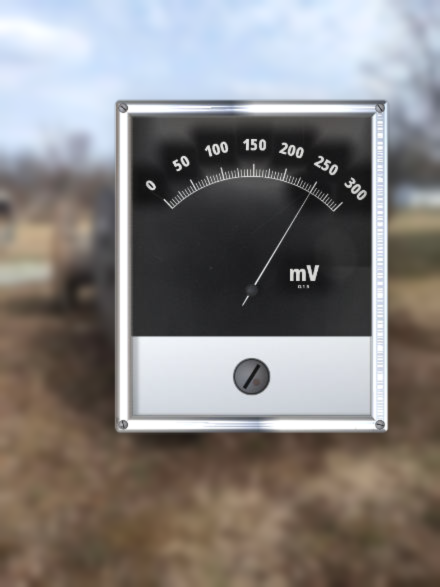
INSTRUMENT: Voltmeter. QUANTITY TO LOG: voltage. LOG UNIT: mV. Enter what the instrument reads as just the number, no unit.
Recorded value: 250
